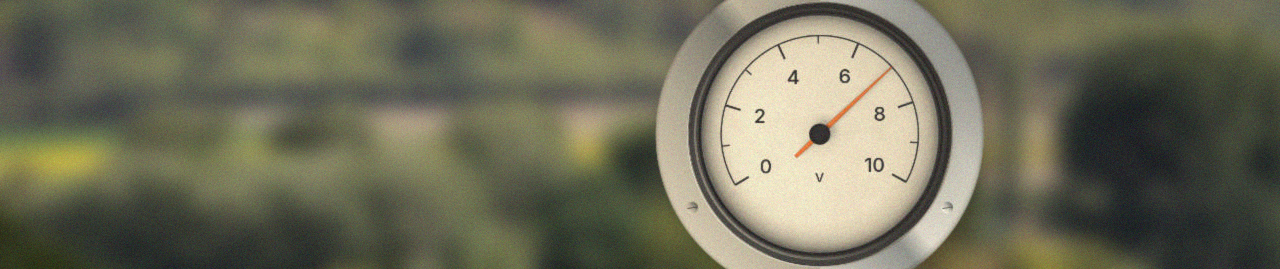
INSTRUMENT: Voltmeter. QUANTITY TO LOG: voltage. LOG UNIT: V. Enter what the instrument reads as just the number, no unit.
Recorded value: 7
